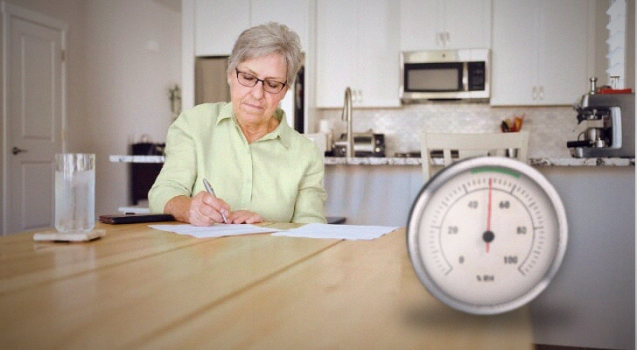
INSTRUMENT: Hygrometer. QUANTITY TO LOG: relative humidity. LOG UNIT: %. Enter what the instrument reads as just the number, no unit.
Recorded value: 50
